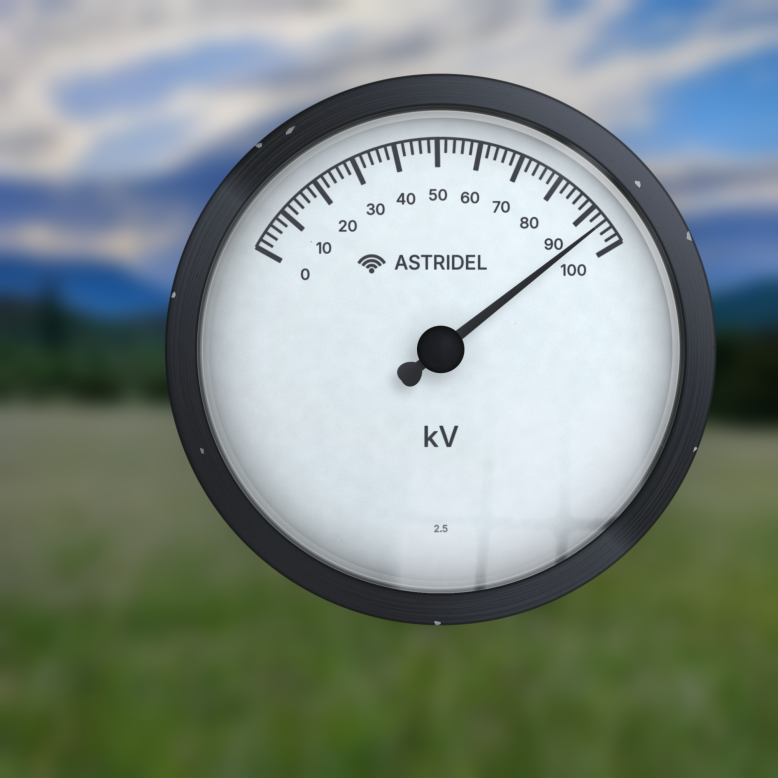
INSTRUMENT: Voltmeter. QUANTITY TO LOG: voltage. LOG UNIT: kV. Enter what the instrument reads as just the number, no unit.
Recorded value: 94
